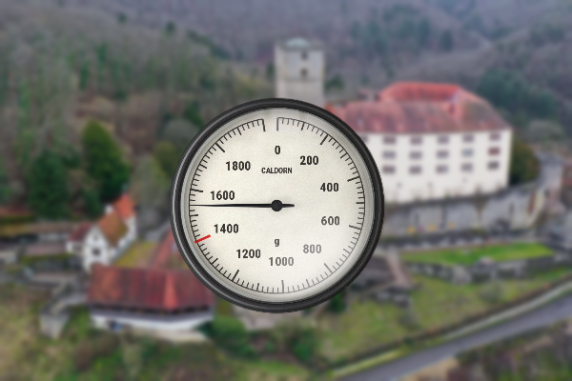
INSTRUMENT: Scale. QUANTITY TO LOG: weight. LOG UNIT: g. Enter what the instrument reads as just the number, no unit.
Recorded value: 1540
